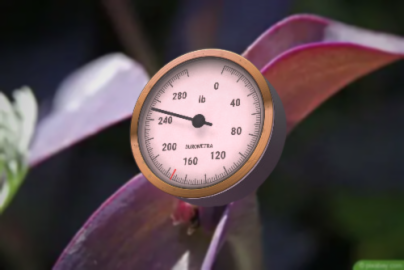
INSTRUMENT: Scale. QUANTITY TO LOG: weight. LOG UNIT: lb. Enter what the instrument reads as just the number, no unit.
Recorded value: 250
